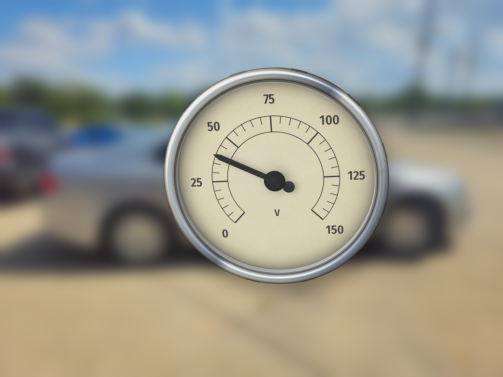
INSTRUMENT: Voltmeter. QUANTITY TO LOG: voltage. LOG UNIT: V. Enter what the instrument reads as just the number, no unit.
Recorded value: 40
